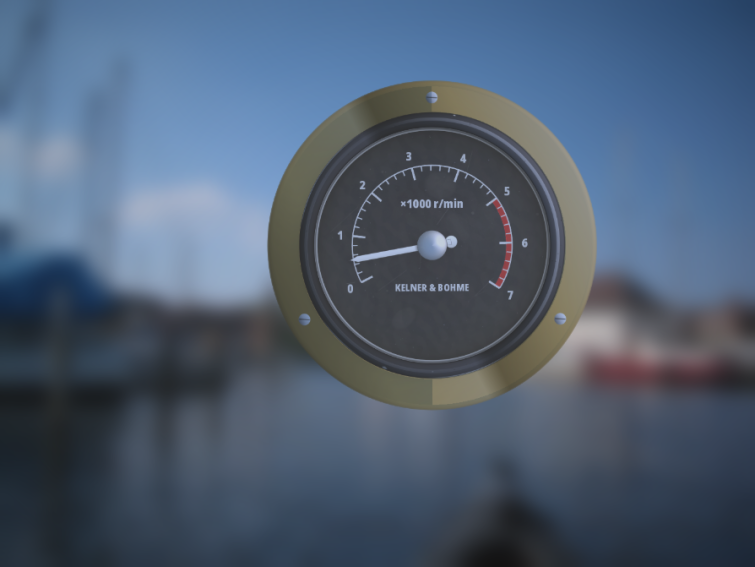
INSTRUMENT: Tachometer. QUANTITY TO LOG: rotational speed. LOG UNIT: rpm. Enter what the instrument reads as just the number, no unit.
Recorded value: 500
